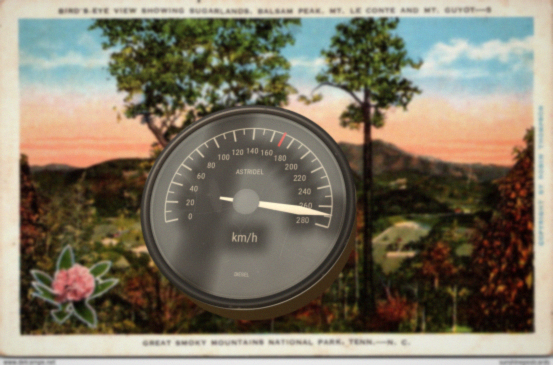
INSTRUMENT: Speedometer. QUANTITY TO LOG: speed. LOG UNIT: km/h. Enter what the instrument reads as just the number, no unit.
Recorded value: 270
